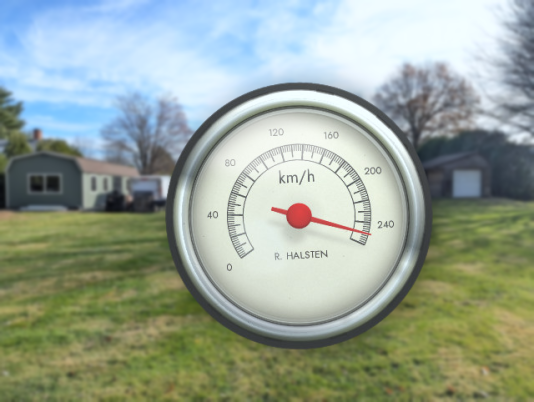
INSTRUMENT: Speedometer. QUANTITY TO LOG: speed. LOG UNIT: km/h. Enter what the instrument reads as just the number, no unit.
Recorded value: 250
